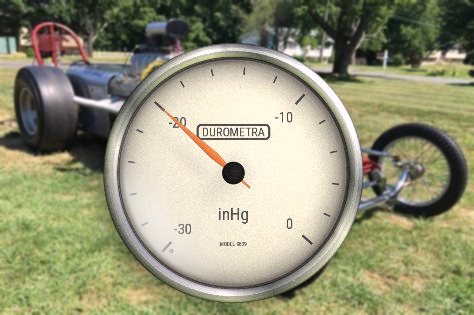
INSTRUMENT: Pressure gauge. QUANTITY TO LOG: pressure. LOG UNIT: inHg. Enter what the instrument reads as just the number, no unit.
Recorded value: -20
